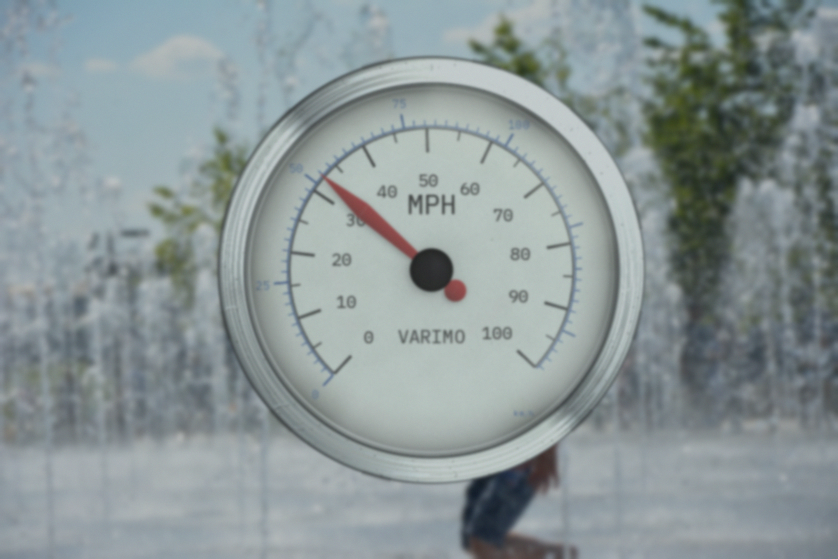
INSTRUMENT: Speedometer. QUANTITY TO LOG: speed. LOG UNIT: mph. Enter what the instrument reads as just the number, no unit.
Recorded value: 32.5
